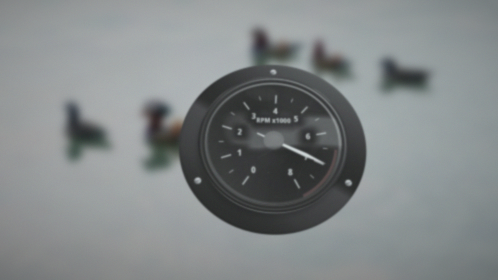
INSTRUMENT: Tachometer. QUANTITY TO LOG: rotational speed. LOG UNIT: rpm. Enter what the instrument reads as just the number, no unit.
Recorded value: 7000
